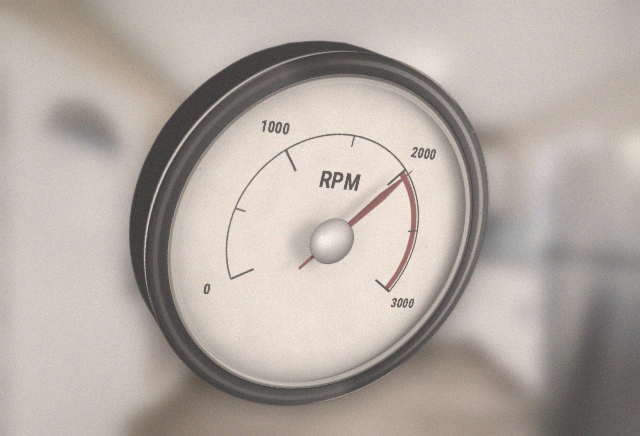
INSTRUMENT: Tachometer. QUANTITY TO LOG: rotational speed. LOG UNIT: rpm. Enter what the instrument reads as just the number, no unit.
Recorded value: 2000
